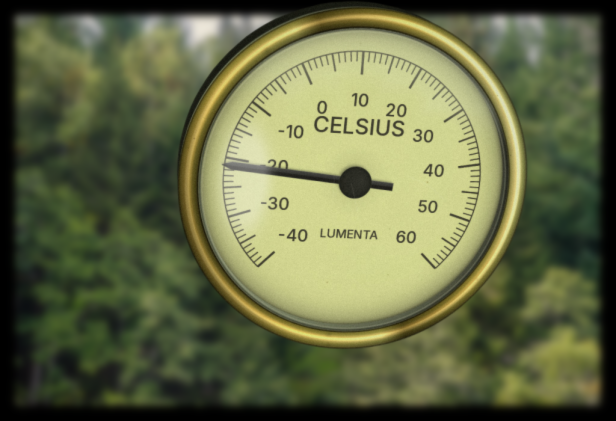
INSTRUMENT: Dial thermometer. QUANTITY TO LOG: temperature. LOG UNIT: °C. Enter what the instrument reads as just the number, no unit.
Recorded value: -21
